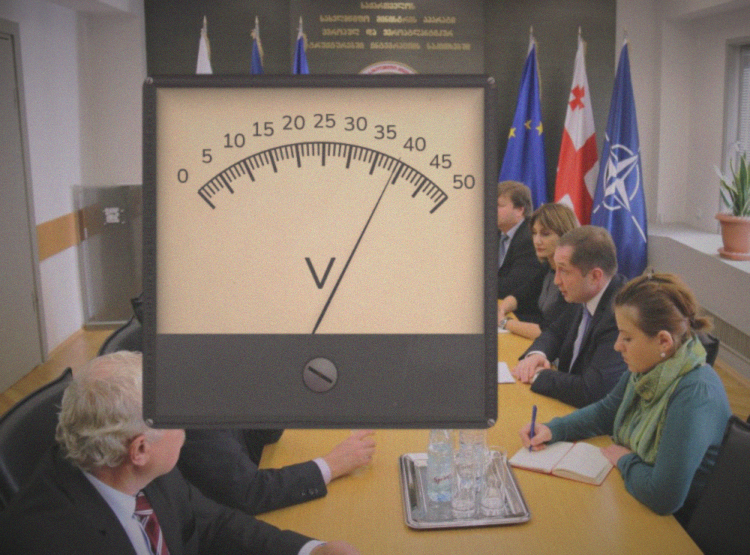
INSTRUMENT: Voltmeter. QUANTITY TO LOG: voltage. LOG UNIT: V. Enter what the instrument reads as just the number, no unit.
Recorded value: 39
